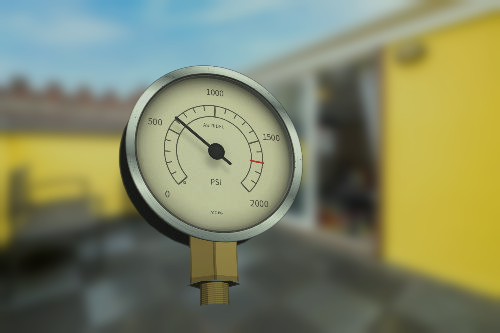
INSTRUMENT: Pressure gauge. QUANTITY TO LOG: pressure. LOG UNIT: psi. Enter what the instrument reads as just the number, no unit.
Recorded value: 600
